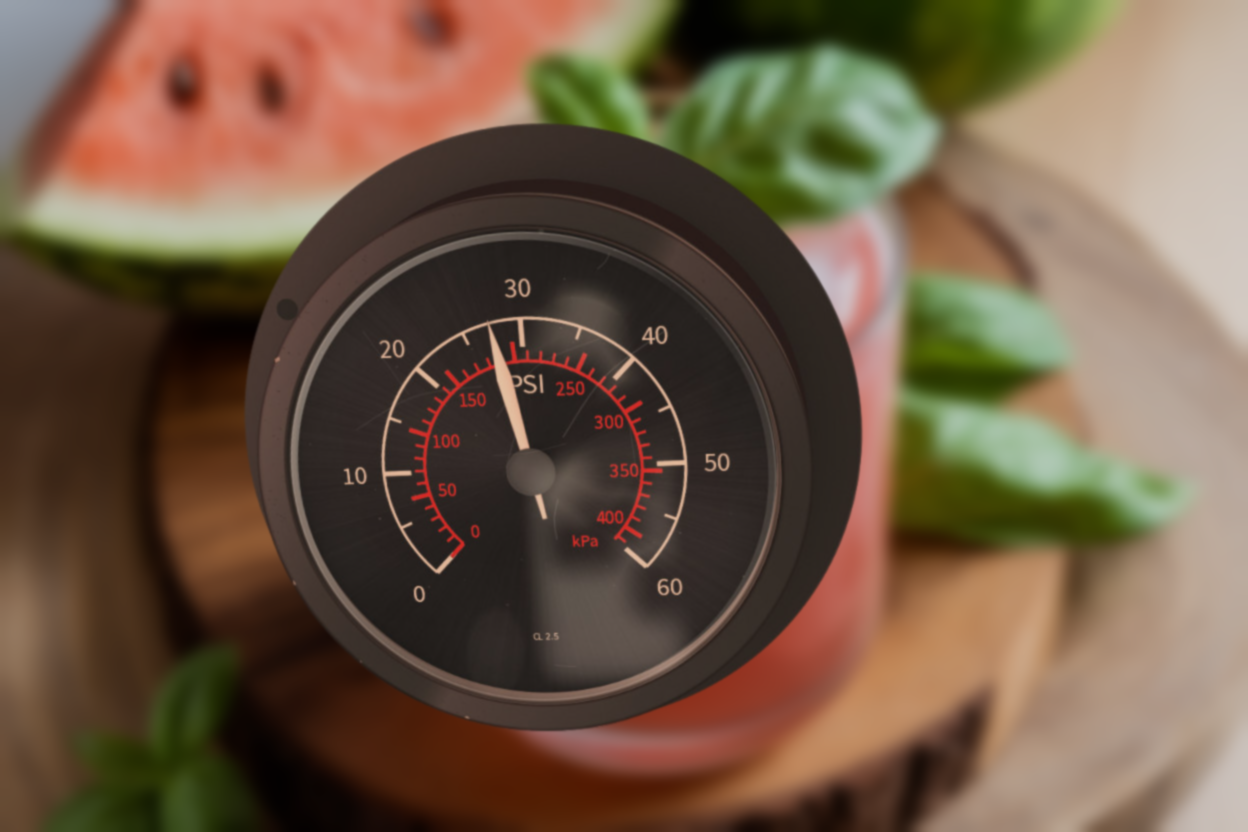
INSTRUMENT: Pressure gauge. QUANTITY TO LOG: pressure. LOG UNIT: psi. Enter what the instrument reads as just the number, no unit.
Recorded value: 27.5
